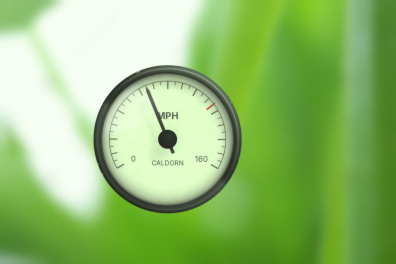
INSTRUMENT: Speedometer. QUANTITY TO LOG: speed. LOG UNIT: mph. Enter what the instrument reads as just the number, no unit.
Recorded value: 65
